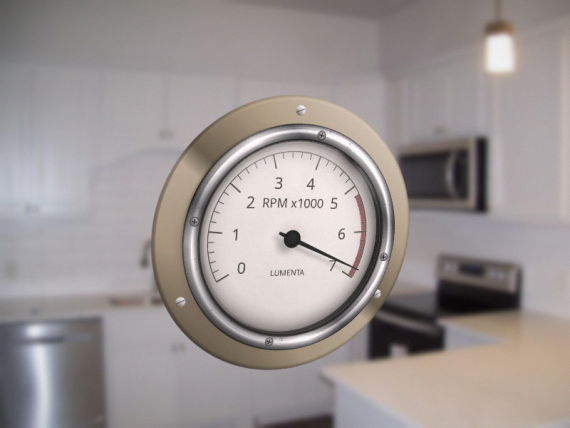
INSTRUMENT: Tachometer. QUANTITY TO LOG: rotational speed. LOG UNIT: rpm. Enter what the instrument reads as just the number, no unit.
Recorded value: 6800
